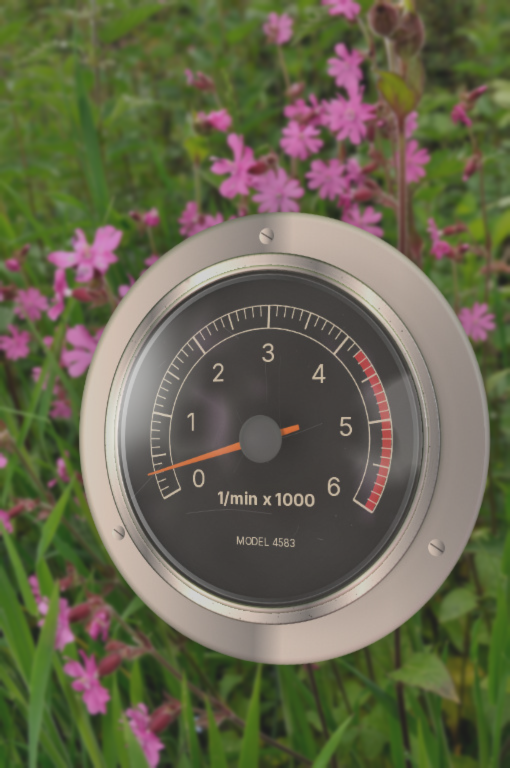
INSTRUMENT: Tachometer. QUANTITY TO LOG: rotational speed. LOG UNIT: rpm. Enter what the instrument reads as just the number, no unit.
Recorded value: 300
